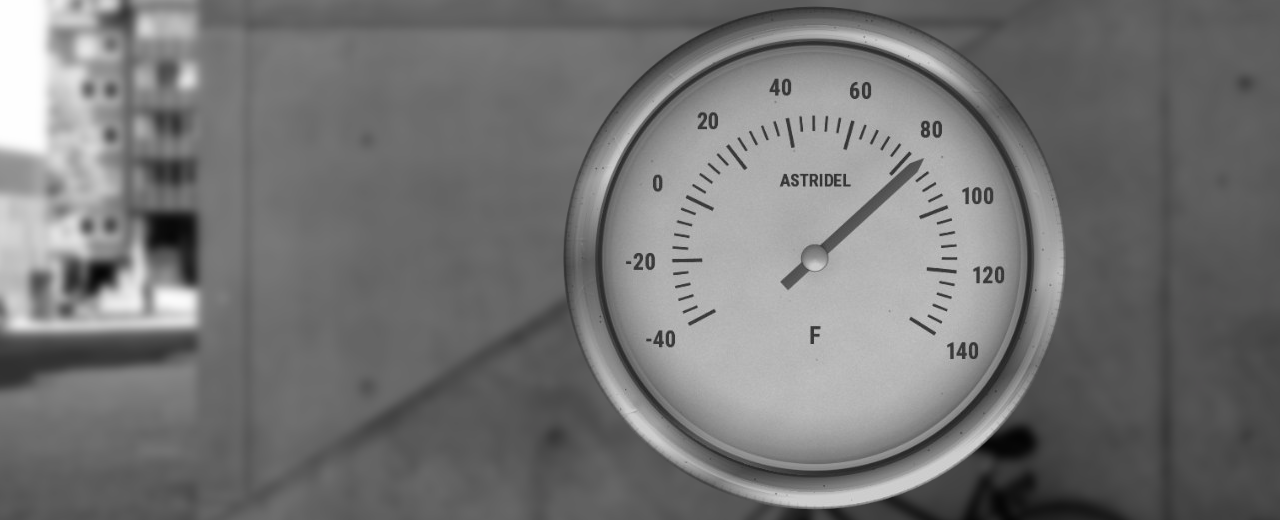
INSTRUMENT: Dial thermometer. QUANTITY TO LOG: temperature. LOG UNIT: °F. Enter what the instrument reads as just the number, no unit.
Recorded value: 84
